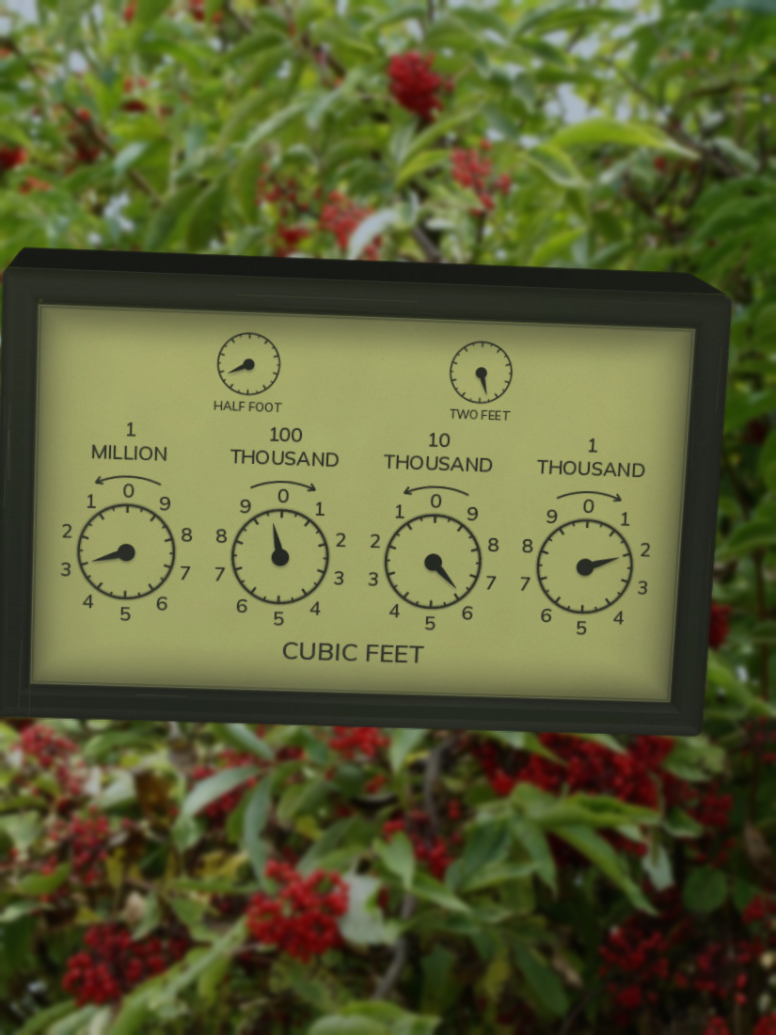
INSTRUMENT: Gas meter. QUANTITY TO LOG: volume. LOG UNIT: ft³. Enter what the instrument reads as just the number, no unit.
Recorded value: 296200
